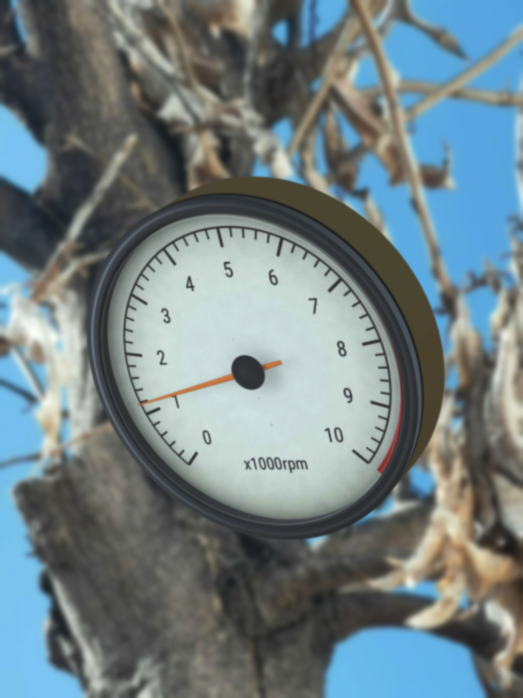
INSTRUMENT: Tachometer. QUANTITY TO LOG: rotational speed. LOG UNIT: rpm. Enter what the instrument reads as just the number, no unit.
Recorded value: 1200
